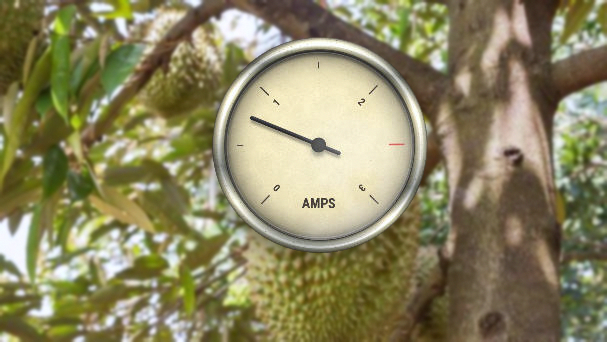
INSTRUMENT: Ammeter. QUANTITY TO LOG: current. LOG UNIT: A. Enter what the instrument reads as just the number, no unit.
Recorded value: 0.75
